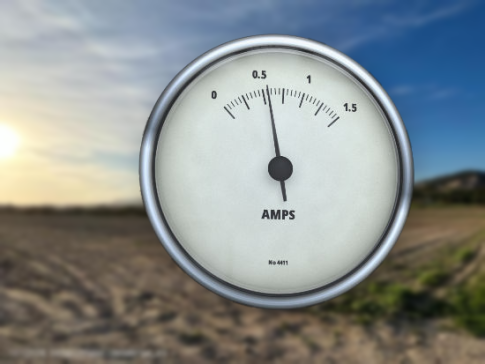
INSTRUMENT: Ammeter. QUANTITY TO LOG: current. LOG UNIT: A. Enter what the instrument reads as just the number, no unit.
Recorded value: 0.55
